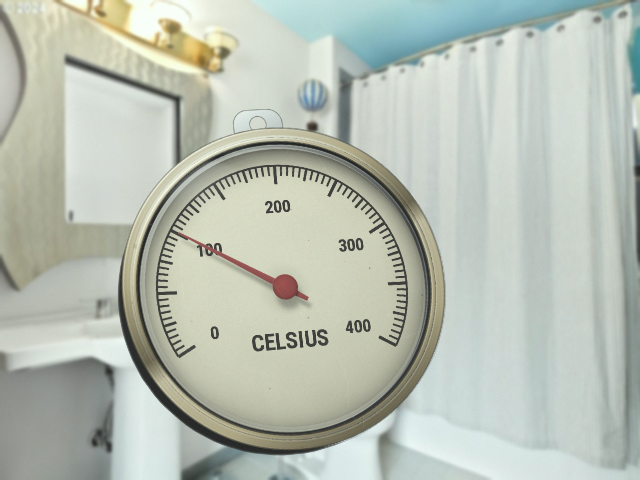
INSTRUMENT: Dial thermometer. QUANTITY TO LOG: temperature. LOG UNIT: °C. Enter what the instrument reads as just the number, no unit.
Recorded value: 100
